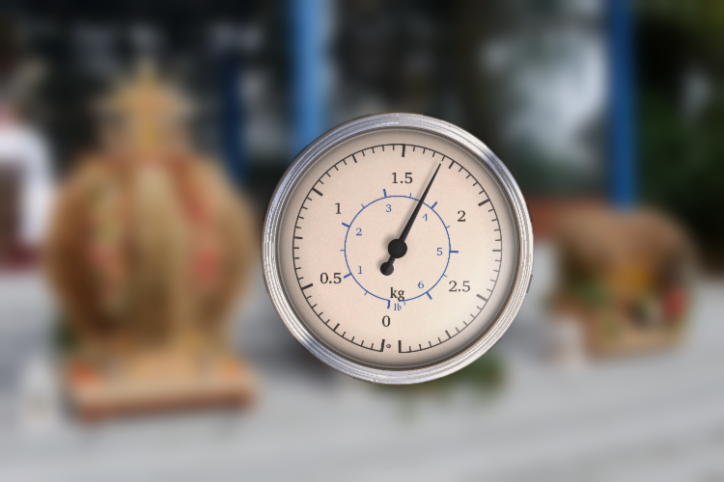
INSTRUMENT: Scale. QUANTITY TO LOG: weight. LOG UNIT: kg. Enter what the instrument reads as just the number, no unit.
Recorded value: 1.7
